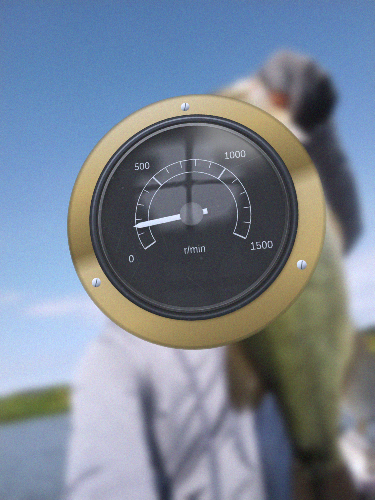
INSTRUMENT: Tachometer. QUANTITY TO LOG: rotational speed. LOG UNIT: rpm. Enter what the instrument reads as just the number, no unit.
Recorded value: 150
